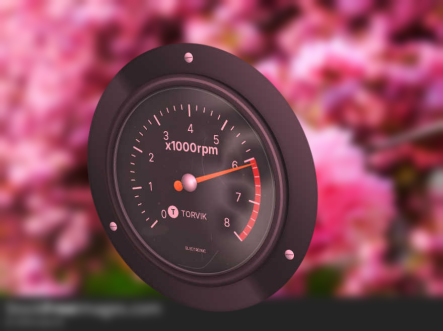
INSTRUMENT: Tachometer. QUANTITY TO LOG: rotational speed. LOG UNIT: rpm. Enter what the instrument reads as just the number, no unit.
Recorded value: 6100
